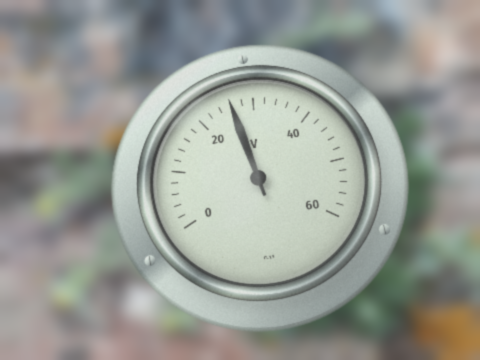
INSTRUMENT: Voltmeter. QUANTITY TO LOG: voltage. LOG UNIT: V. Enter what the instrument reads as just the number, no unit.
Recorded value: 26
